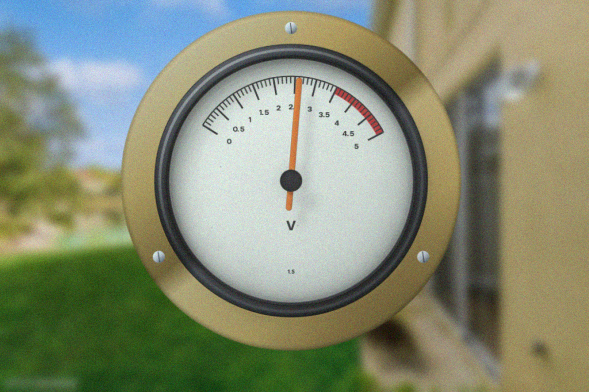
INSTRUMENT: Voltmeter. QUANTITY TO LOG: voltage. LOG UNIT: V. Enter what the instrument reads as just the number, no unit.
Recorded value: 2.6
